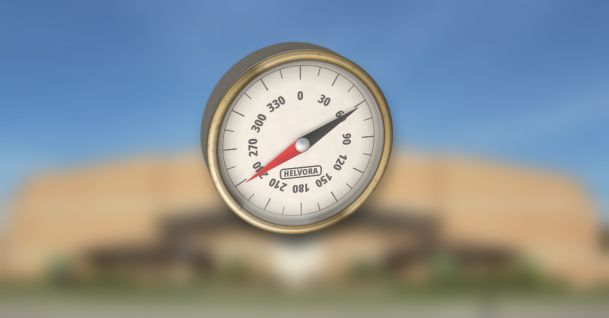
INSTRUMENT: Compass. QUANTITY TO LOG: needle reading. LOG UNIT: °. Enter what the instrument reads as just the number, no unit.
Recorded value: 240
